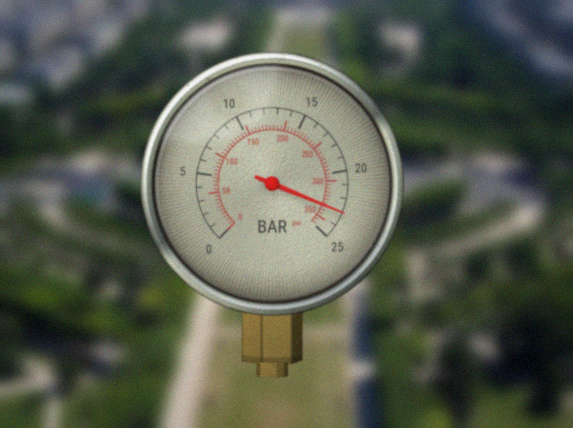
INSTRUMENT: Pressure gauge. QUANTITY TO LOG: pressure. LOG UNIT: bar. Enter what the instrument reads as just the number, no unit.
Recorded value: 23
